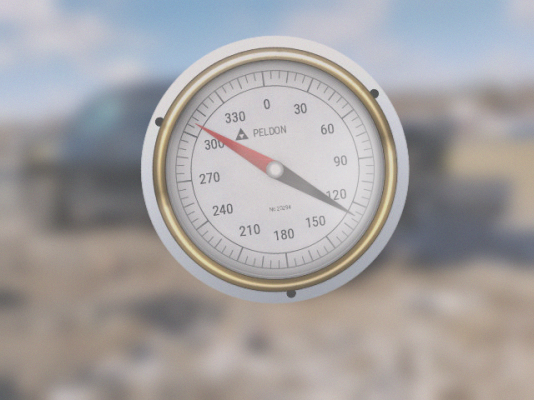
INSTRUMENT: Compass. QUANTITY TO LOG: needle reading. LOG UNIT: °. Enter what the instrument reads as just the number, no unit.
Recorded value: 307.5
